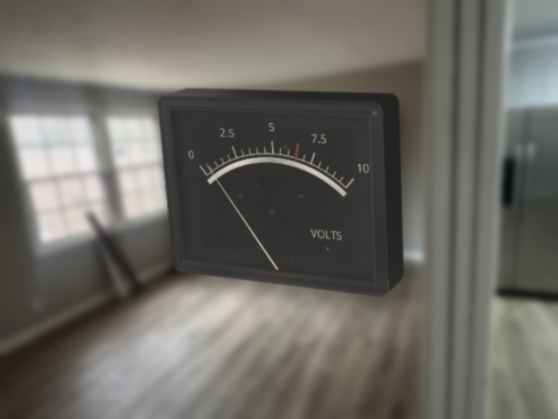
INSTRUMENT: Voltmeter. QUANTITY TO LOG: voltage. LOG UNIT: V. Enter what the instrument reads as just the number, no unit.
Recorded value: 0.5
